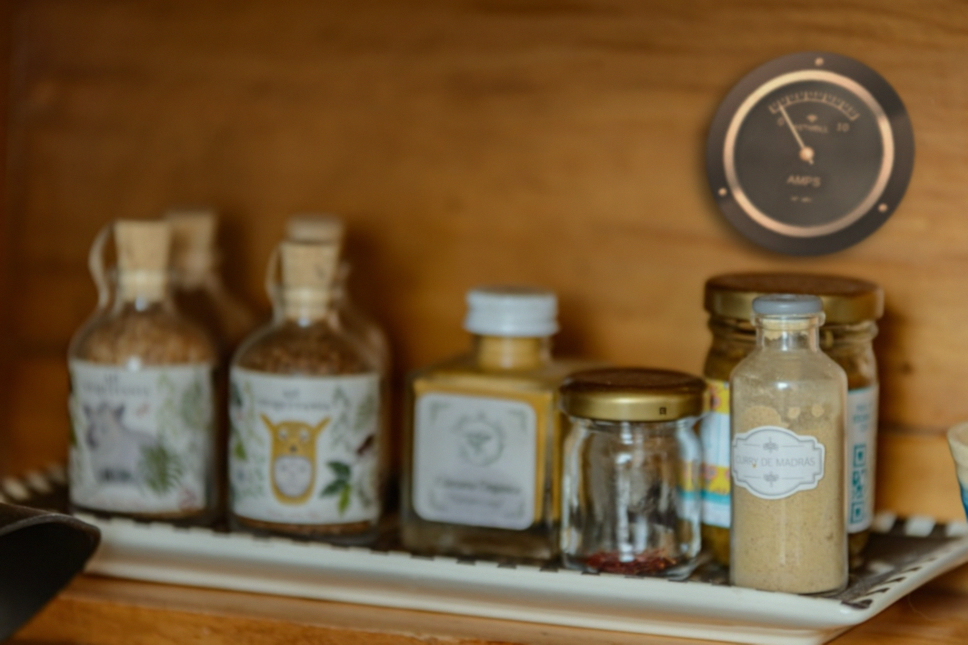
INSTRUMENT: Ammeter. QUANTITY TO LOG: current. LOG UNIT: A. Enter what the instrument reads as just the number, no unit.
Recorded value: 1
